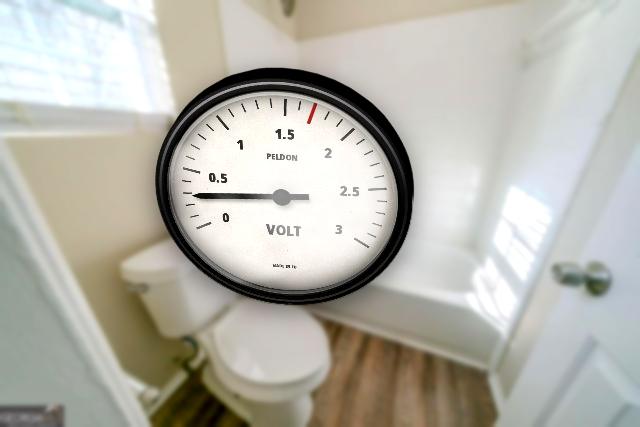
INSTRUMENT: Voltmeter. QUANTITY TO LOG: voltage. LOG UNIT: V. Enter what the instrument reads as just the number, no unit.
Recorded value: 0.3
